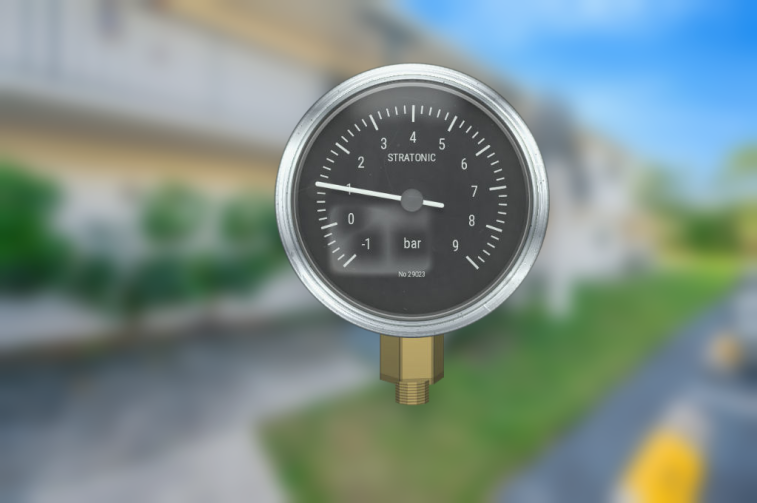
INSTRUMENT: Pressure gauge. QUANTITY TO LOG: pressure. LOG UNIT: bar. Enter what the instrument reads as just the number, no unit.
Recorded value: 1
